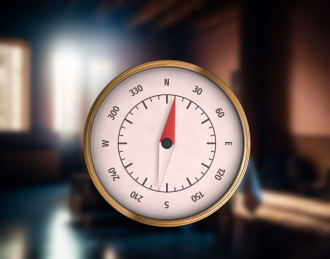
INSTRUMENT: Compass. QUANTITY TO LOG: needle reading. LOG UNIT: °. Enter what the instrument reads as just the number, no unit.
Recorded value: 10
